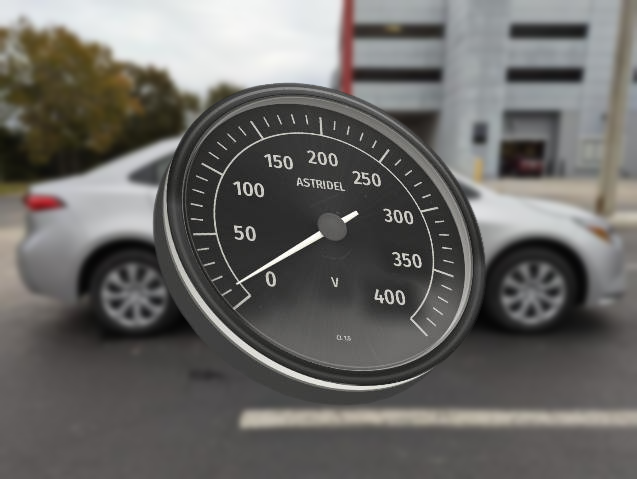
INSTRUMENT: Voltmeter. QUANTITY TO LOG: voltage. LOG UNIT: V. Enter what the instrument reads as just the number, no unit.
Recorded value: 10
